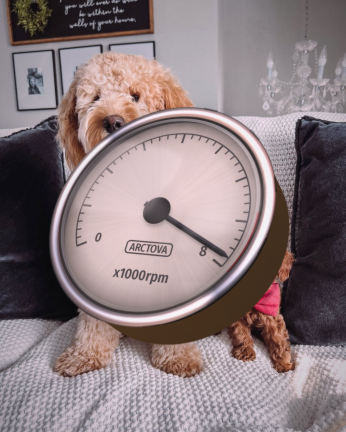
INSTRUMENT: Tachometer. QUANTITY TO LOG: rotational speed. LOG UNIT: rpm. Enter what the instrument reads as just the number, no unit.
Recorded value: 7800
